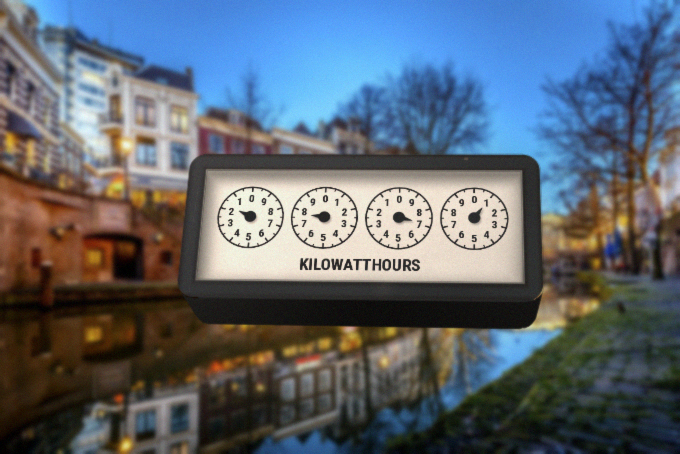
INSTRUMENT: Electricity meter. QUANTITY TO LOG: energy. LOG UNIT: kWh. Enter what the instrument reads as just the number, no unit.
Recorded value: 1771
